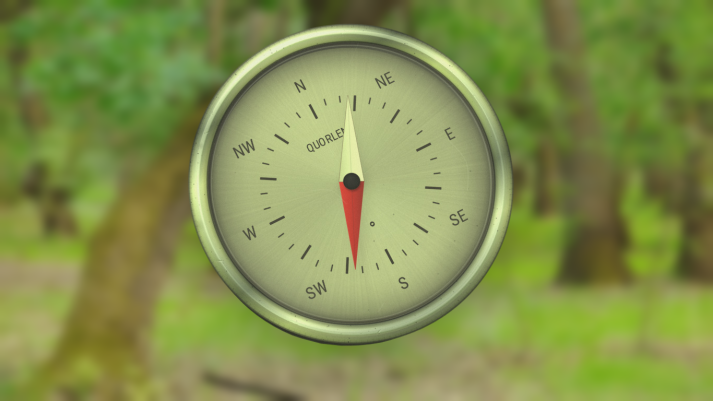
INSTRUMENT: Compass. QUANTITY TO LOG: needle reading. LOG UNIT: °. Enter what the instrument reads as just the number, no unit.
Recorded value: 205
